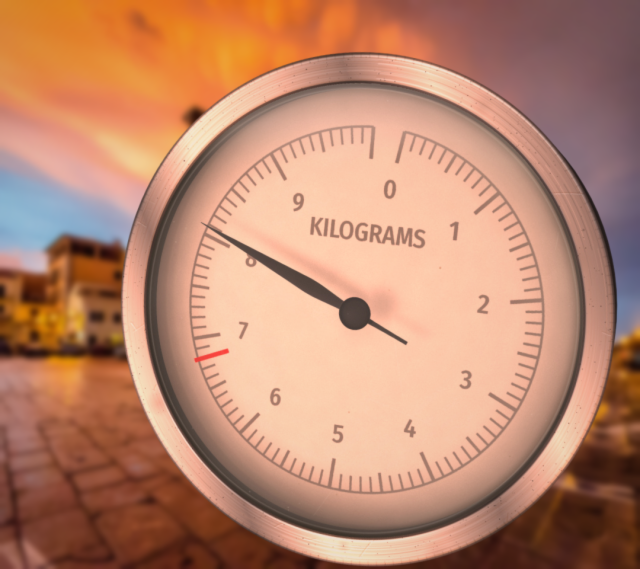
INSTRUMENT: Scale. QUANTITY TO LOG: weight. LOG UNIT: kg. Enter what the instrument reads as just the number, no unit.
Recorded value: 8.1
